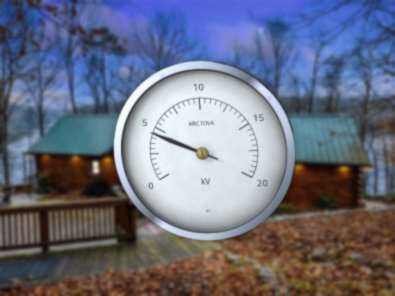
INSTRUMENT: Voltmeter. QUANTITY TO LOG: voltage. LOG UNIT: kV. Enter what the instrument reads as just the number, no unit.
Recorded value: 4.5
